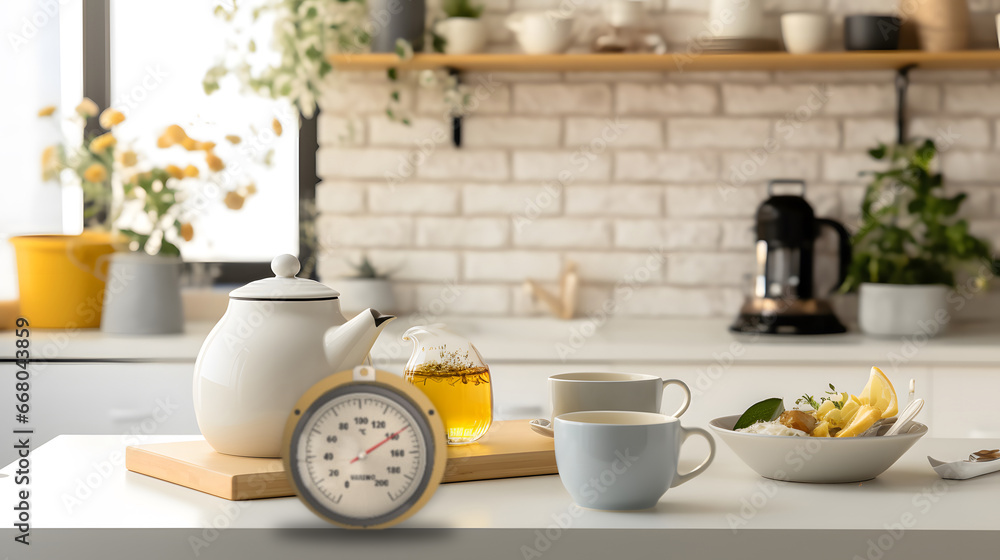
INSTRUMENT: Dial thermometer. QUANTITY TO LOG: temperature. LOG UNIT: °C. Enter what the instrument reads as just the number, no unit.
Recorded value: 140
